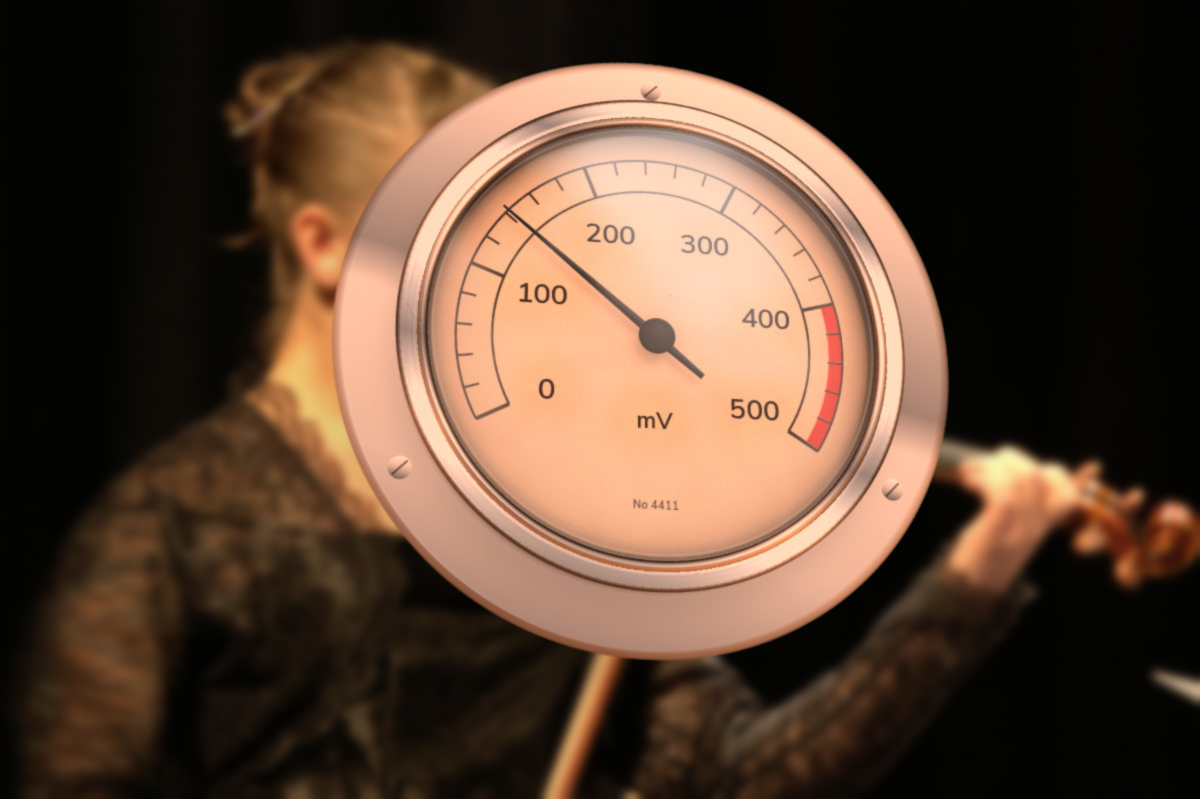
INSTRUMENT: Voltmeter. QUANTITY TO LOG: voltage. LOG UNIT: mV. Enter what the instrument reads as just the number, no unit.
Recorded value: 140
